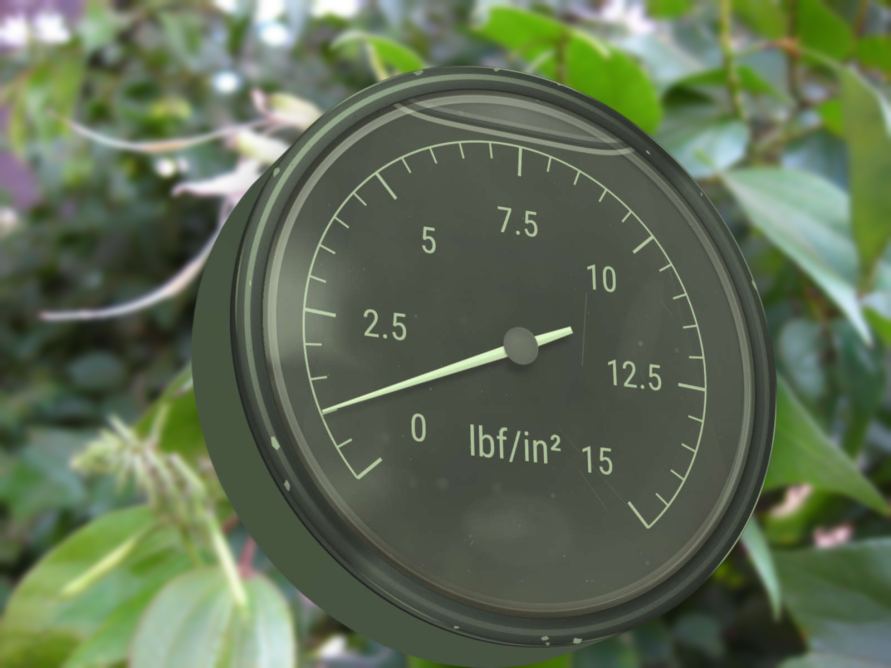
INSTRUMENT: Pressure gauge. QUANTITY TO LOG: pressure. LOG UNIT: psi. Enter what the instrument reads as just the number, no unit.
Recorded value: 1
